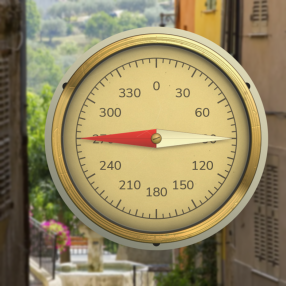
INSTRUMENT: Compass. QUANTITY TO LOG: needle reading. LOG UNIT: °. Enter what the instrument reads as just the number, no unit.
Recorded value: 270
